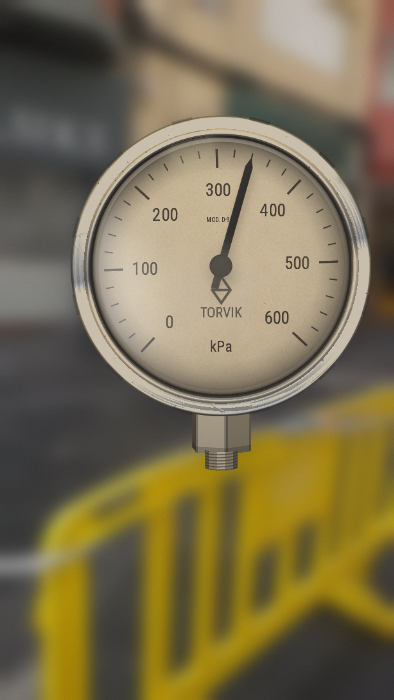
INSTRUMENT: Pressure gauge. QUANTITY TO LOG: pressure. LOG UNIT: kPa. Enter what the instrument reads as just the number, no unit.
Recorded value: 340
